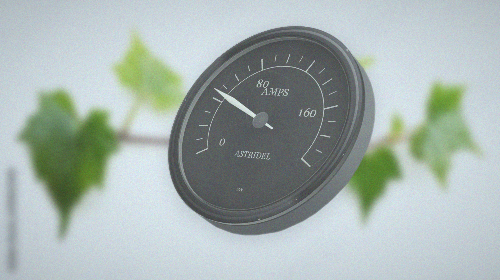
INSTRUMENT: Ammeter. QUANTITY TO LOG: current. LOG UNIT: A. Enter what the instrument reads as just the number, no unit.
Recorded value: 45
